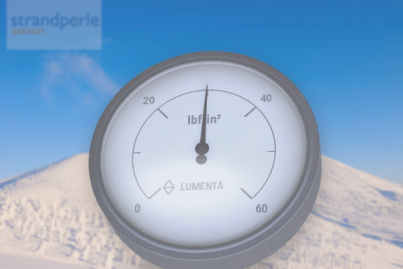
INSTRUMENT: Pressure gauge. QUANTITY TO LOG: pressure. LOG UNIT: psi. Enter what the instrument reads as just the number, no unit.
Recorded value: 30
